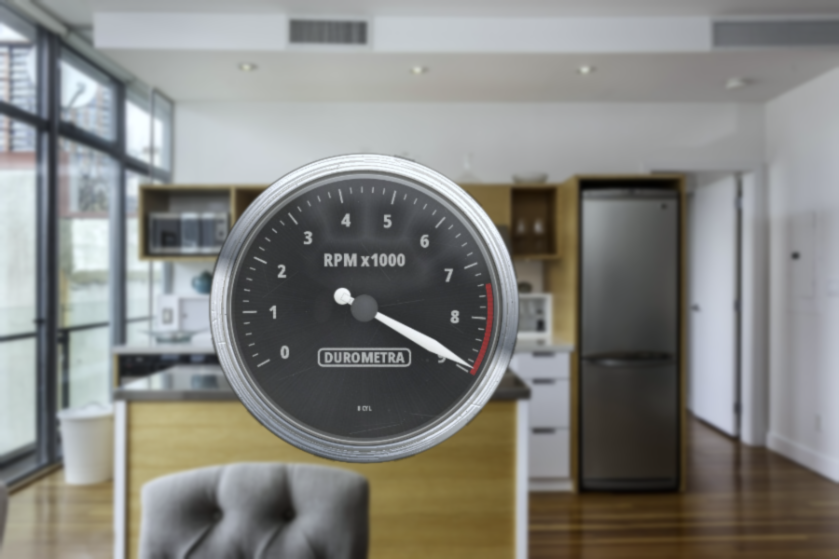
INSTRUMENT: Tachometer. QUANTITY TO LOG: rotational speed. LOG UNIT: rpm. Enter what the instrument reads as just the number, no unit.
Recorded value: 8900
